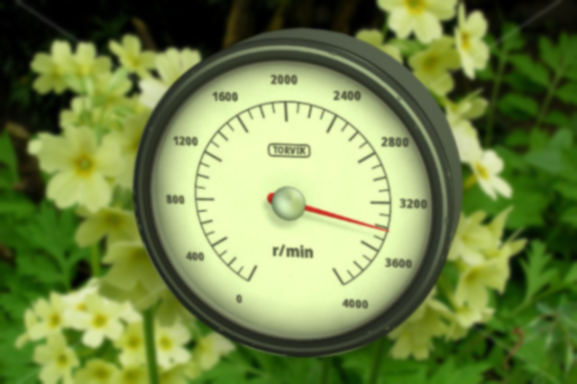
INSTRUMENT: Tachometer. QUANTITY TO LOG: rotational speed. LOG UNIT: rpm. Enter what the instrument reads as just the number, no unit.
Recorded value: 3400
